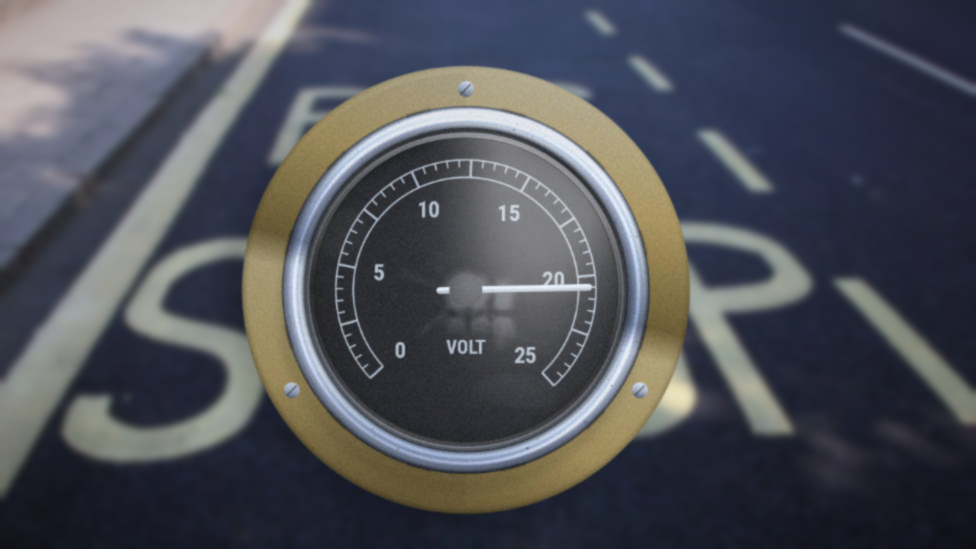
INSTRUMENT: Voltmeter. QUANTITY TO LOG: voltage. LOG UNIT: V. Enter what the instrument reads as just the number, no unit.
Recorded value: 20.5
